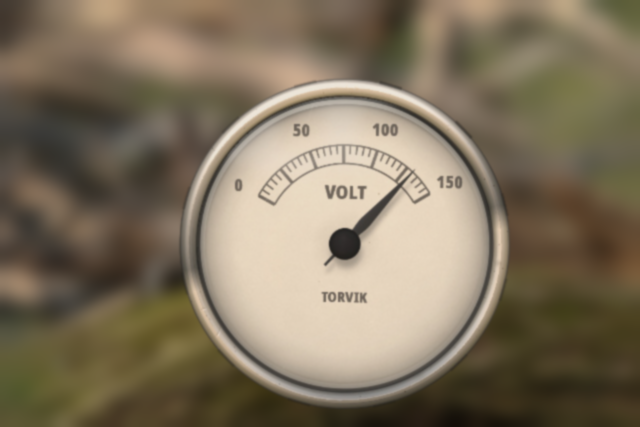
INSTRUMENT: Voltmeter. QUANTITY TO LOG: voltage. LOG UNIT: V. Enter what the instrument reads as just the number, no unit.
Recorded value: 130
